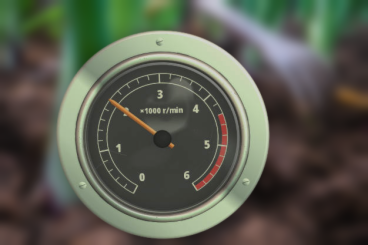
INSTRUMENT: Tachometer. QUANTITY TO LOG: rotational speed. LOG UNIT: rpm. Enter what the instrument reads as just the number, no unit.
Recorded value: 2000
